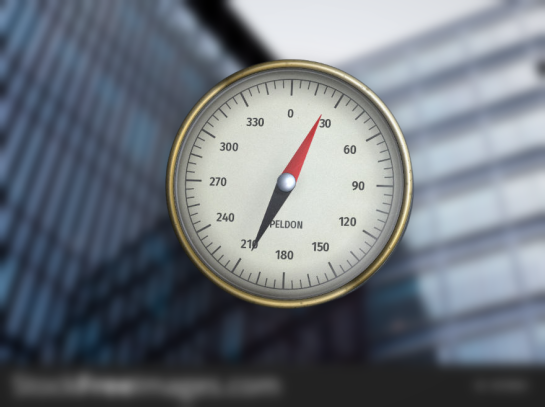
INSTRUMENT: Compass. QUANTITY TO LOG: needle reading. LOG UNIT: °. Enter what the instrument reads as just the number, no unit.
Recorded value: 25
